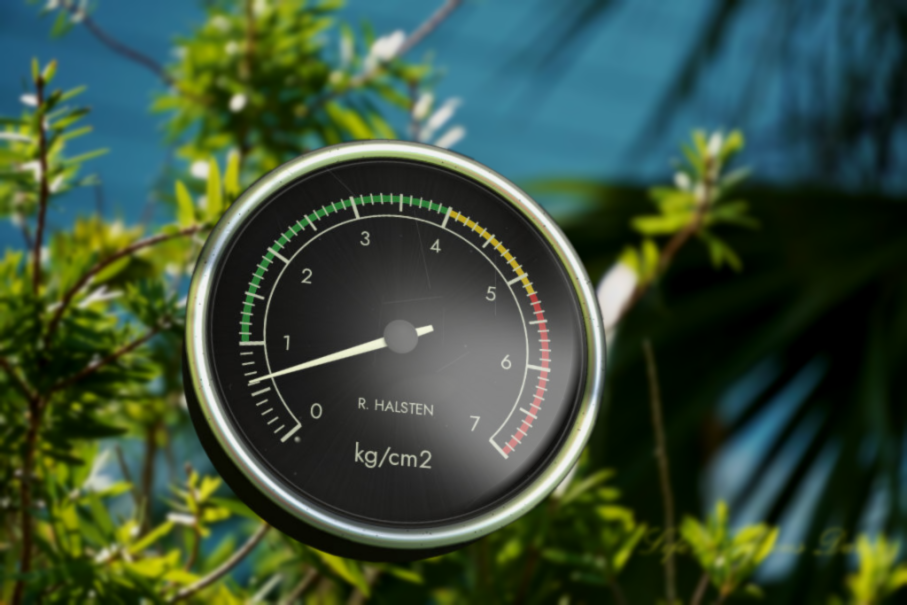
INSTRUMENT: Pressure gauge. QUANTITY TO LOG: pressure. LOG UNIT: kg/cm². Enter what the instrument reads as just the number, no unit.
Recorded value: 0.6
